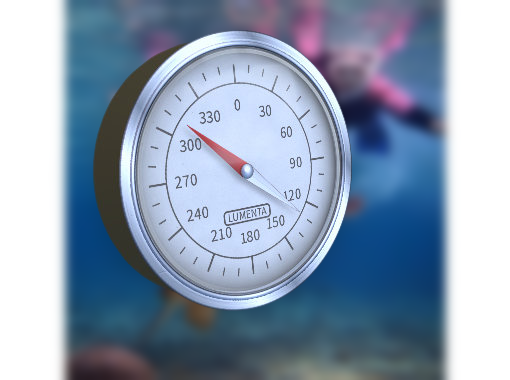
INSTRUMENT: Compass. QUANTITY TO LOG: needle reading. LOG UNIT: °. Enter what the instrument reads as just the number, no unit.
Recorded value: 310
